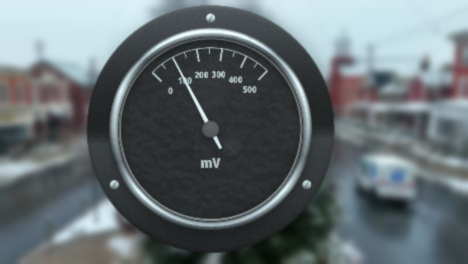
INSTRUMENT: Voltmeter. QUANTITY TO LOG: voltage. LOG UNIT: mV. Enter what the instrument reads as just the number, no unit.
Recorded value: 100
